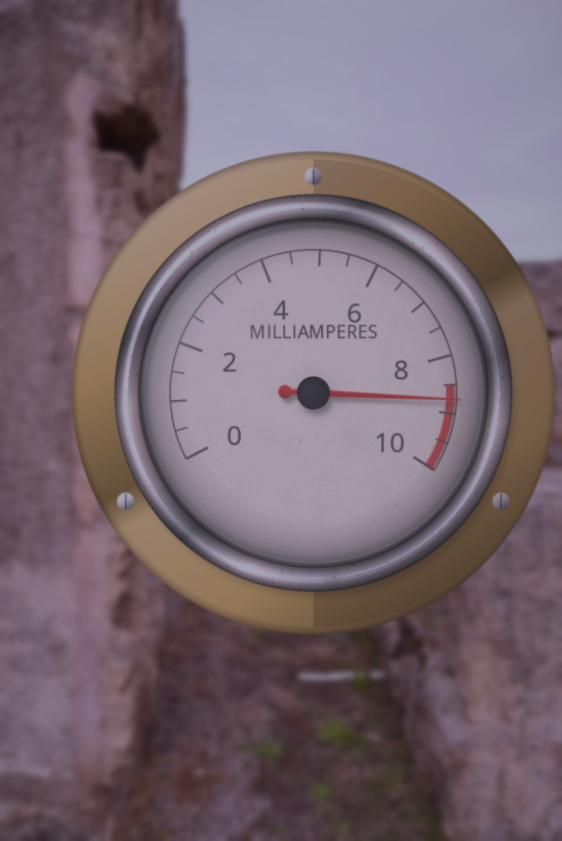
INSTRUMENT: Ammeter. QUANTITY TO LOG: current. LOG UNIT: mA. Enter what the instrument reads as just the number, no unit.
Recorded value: 8.75
